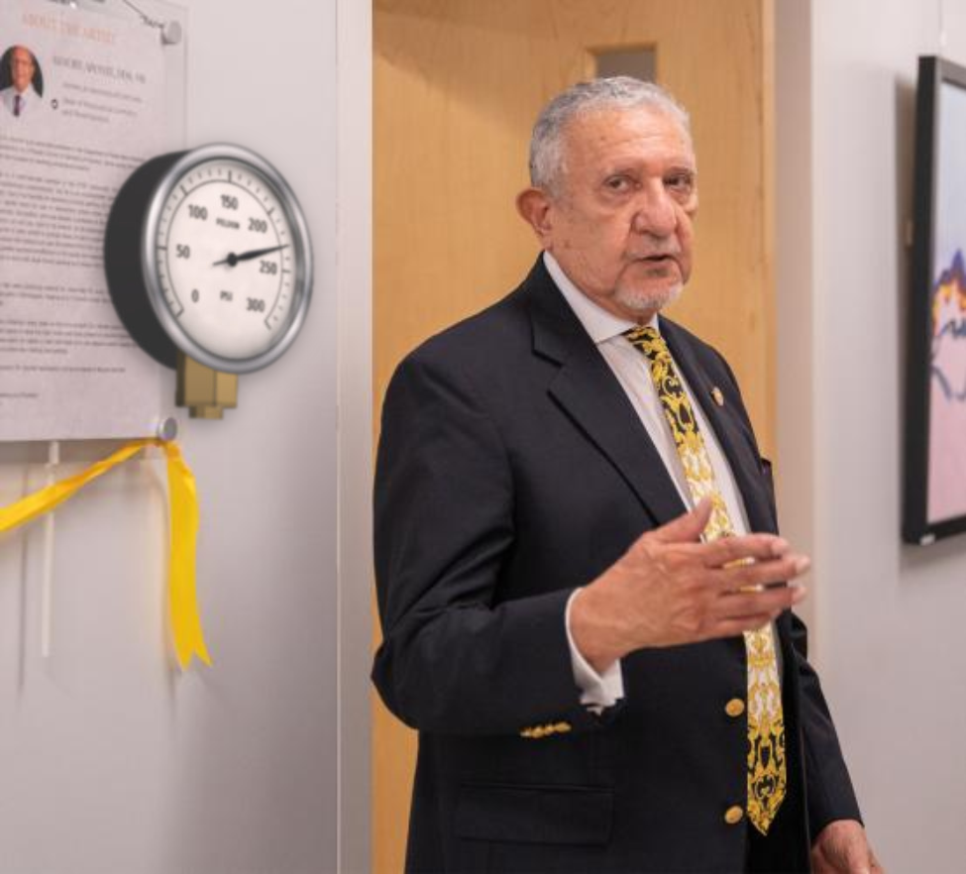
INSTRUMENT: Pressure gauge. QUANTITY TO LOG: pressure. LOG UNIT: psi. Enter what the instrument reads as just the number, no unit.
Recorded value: 230
